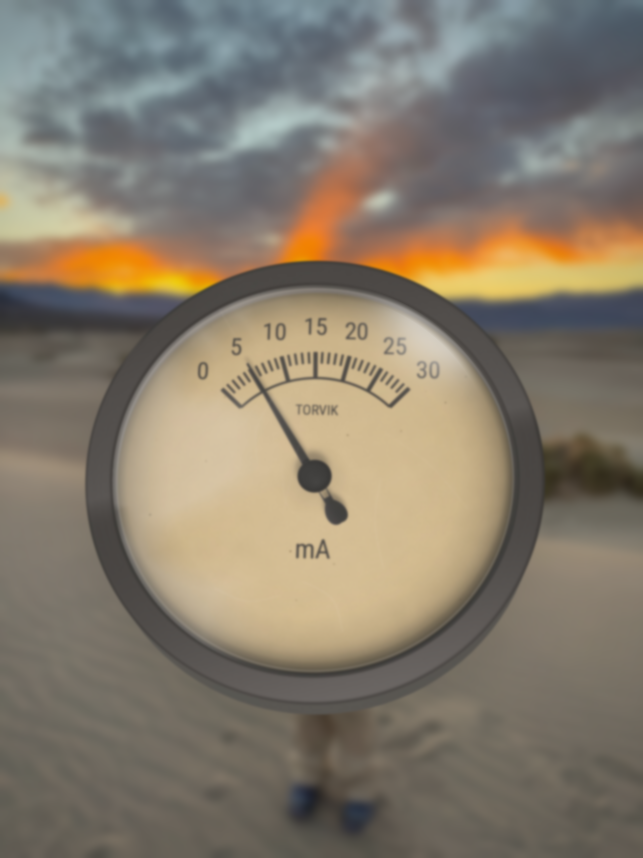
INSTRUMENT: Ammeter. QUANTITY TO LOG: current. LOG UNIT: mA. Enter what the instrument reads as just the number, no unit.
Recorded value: 5
